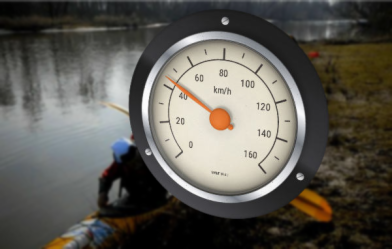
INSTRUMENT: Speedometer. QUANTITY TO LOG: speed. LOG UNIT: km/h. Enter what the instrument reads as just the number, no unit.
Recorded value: 45
